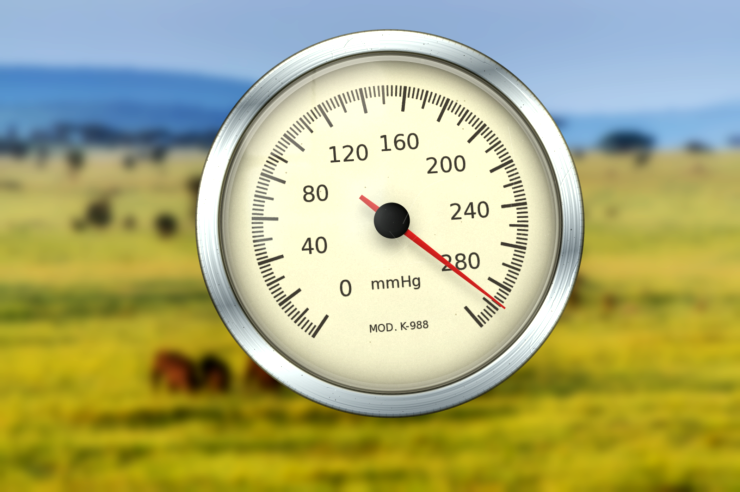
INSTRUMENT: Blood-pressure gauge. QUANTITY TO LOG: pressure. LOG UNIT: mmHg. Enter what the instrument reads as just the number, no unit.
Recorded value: 288
